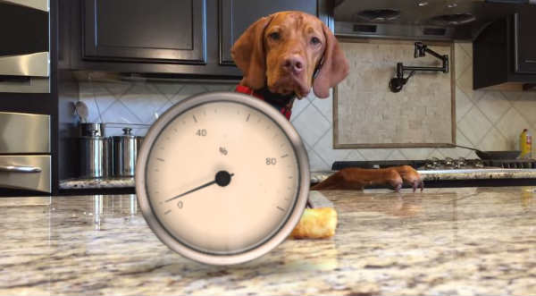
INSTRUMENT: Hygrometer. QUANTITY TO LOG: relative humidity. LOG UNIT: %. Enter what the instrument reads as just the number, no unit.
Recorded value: 4
